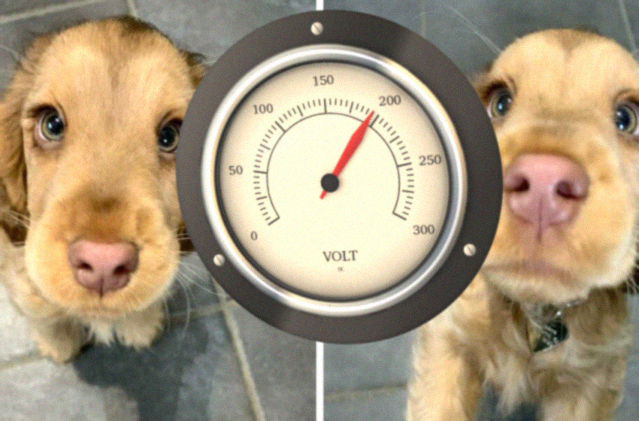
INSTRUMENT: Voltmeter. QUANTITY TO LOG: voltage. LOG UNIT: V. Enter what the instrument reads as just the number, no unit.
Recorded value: 195
